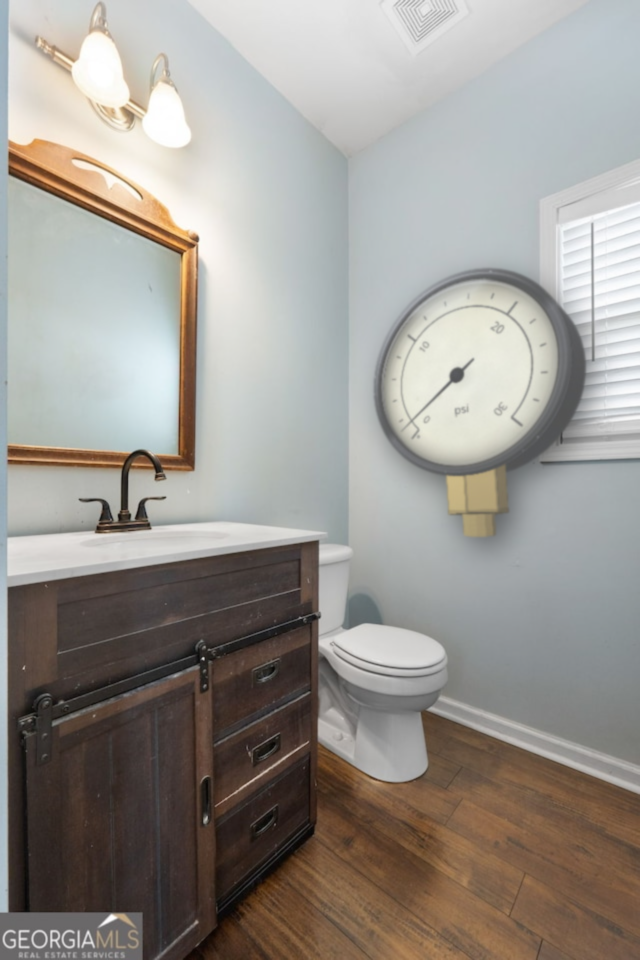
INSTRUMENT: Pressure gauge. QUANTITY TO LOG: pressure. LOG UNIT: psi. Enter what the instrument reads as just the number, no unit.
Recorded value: 1
